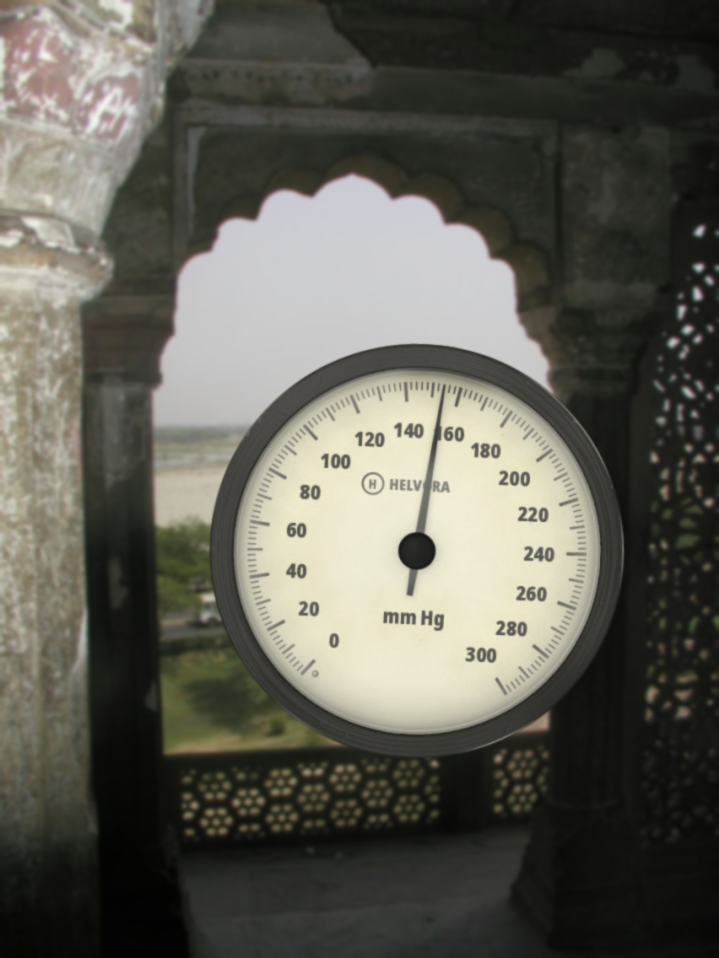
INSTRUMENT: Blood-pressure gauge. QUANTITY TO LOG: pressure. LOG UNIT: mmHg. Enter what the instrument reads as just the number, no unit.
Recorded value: 154
